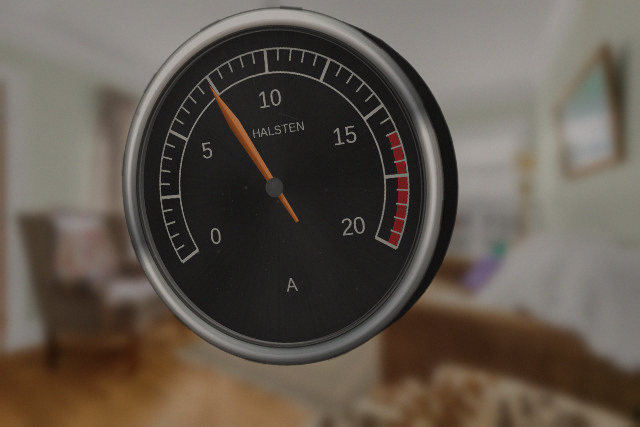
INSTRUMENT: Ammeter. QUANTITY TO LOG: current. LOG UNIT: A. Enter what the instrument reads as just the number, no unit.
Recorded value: 7.5
